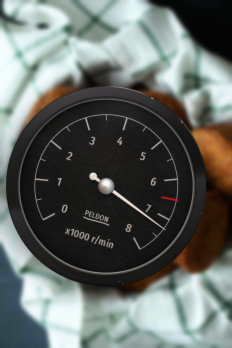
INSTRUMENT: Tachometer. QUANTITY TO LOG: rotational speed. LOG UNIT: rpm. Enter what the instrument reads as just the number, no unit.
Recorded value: 7250
